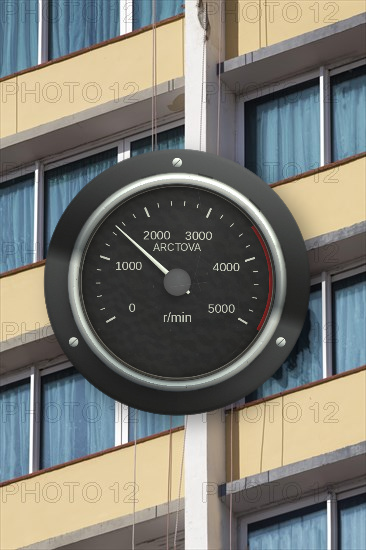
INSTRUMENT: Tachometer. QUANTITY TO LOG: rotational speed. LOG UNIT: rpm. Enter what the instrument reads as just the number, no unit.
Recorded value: 1500
